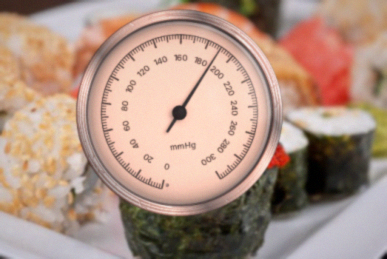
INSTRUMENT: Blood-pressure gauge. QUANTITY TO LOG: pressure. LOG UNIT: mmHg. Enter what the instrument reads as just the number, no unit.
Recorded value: 190
